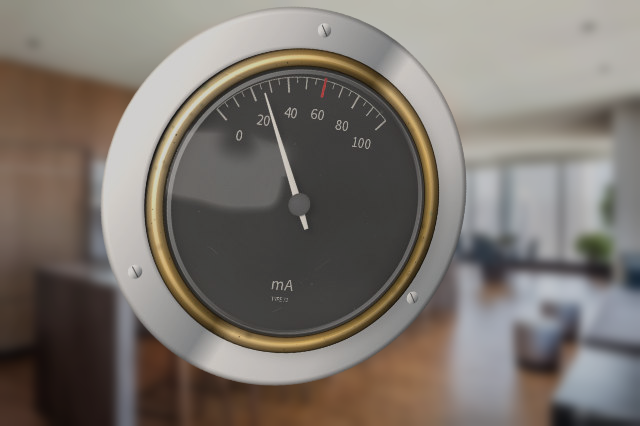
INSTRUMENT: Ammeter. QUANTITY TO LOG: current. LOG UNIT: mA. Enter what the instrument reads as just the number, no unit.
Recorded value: 25
